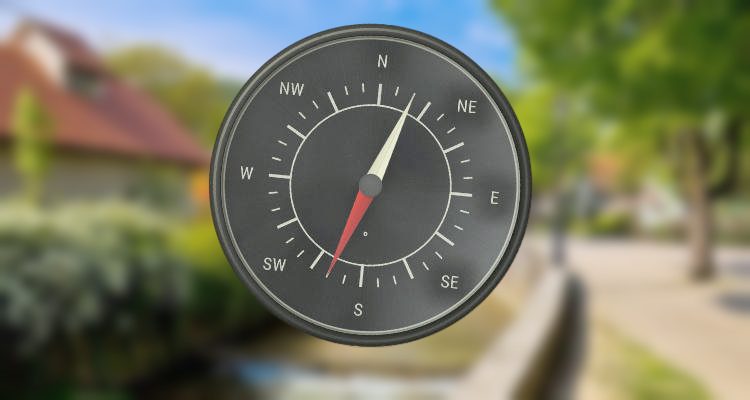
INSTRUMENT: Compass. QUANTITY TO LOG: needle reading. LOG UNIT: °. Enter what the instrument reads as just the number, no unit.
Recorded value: 200
